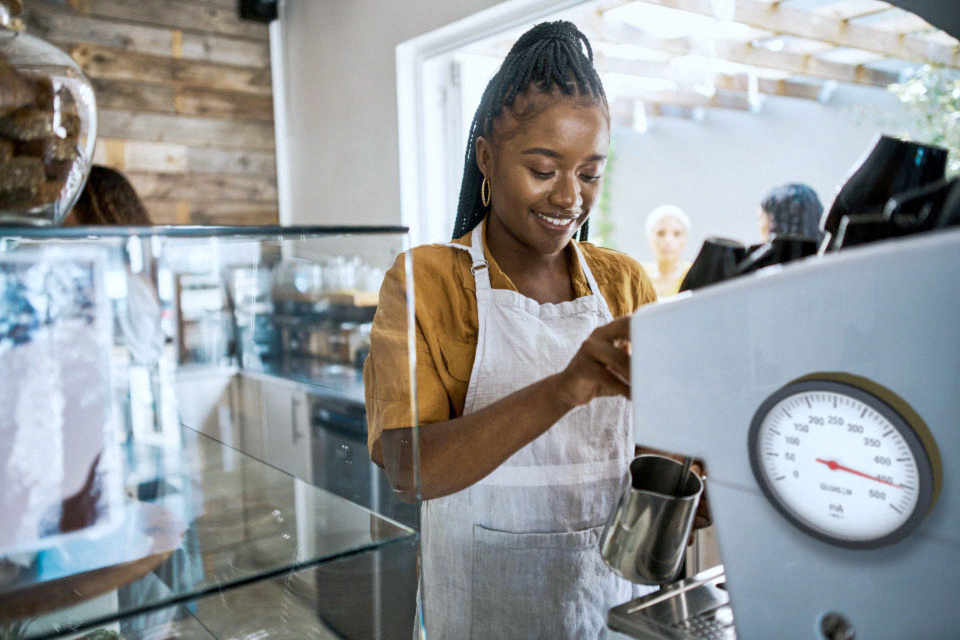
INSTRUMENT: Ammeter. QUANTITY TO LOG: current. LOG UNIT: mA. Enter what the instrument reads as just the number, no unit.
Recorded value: 450
